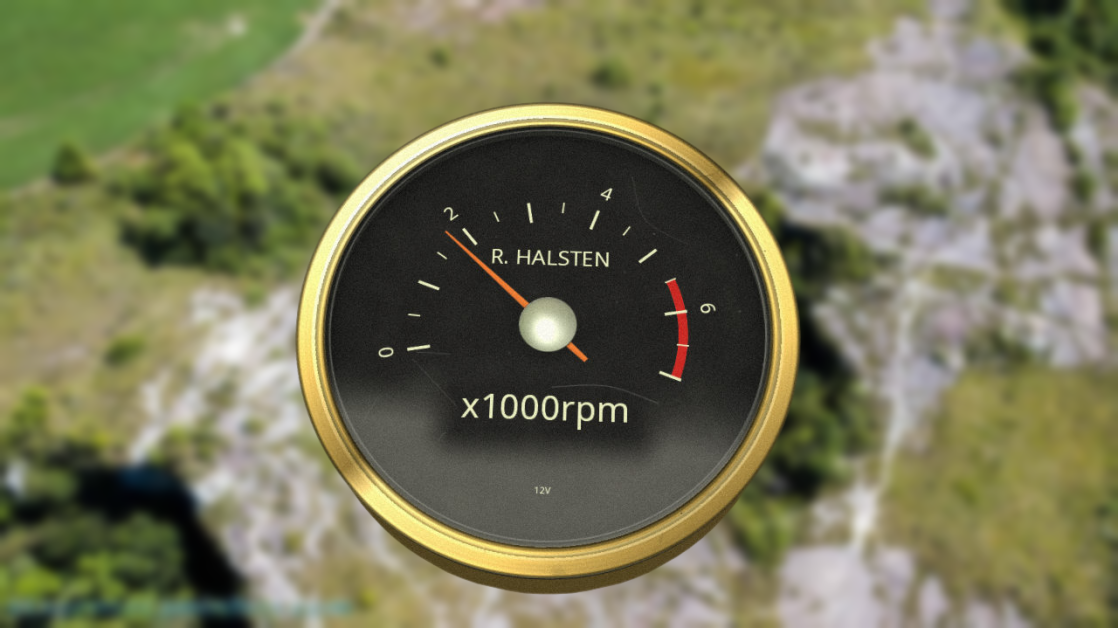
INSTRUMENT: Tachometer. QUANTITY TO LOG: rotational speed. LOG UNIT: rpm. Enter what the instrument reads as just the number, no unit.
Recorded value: 1750
